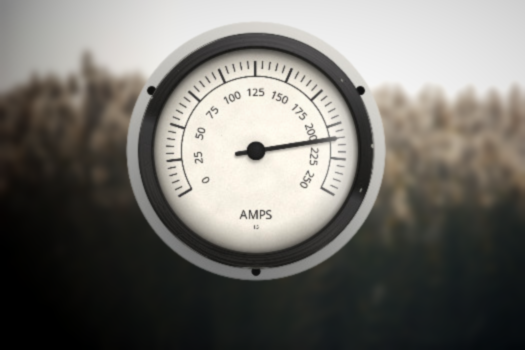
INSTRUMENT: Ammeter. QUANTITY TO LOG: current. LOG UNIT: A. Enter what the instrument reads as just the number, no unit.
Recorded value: 210
